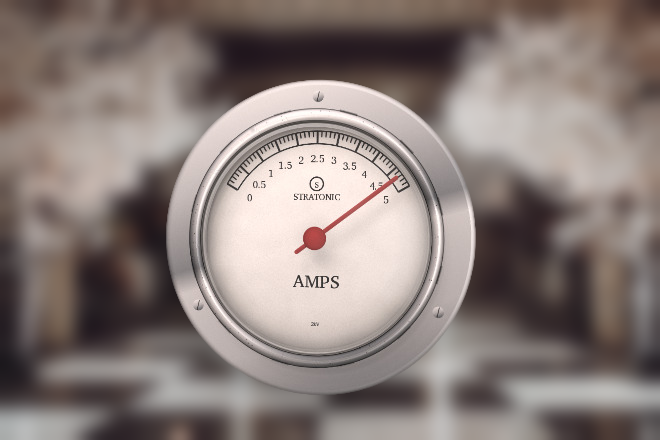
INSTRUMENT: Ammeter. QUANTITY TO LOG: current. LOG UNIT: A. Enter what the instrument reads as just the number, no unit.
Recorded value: 4.7
